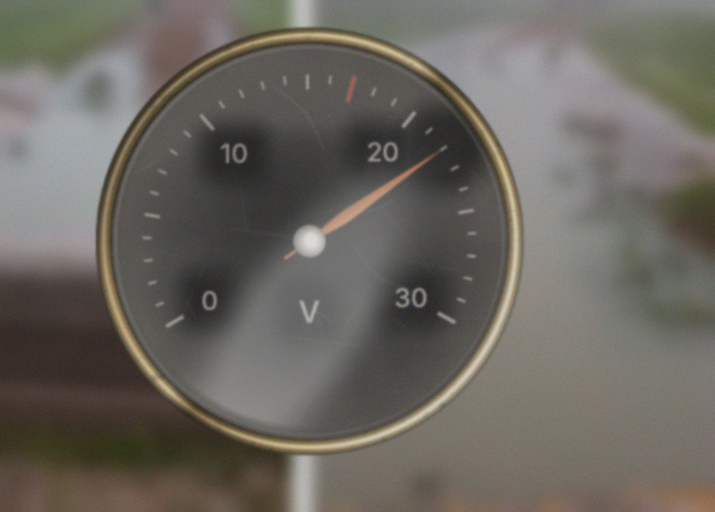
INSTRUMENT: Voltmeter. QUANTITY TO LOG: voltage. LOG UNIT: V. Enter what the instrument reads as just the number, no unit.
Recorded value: 22
